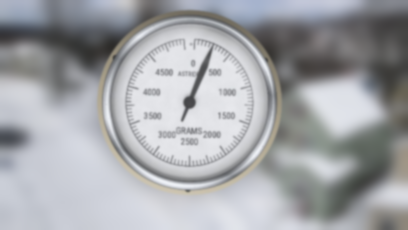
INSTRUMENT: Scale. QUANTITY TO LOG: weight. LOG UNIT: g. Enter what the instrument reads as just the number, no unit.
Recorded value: 250
